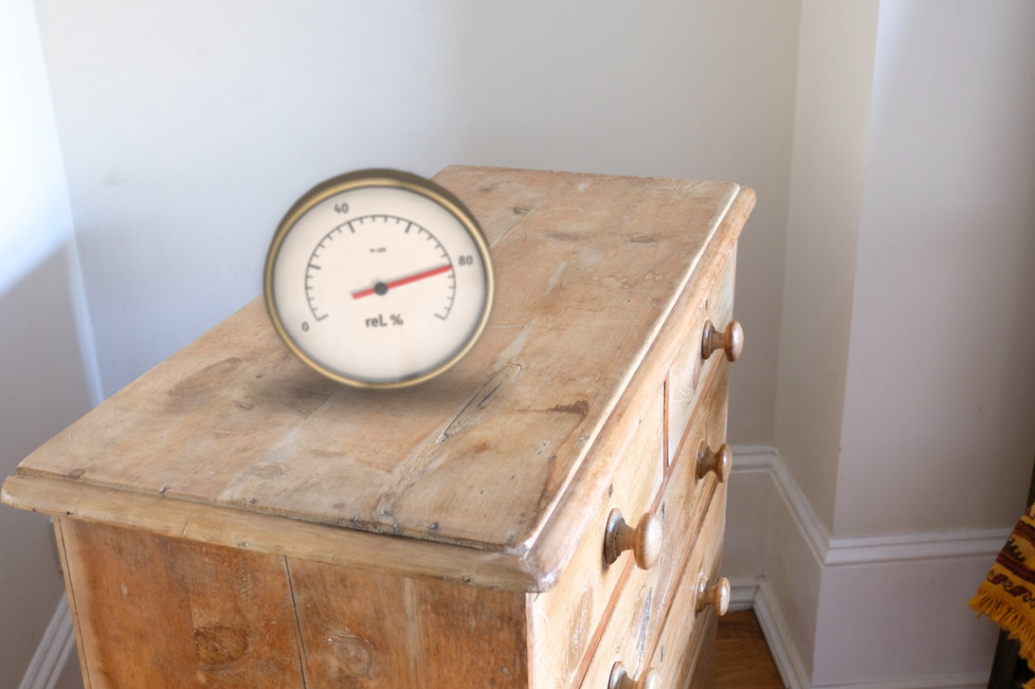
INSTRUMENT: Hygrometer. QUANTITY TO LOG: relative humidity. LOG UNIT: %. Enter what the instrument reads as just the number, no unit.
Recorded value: 80
